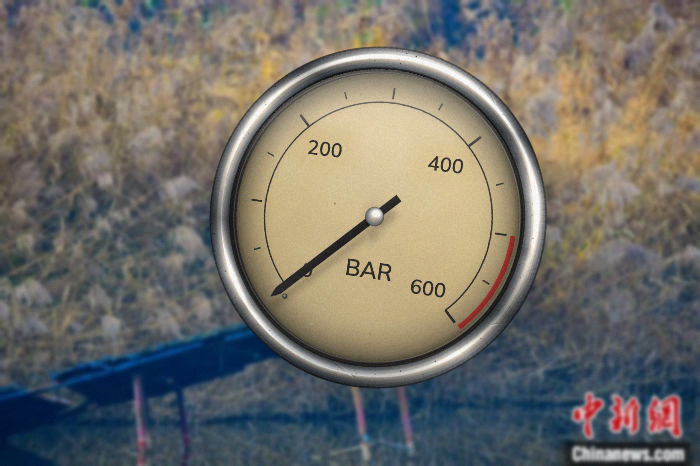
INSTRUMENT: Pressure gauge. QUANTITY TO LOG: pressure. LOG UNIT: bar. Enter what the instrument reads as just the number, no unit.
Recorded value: 0
